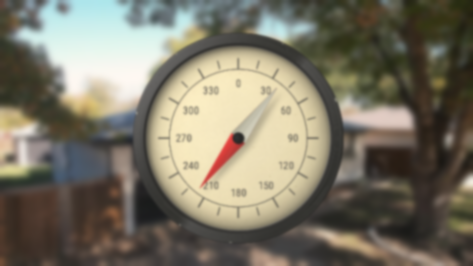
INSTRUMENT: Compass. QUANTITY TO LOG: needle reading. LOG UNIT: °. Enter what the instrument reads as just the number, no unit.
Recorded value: 217.5
